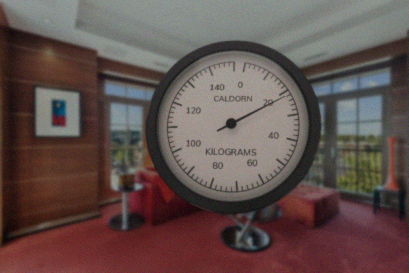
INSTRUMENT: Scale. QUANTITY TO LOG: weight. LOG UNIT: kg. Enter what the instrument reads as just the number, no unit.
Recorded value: 22
